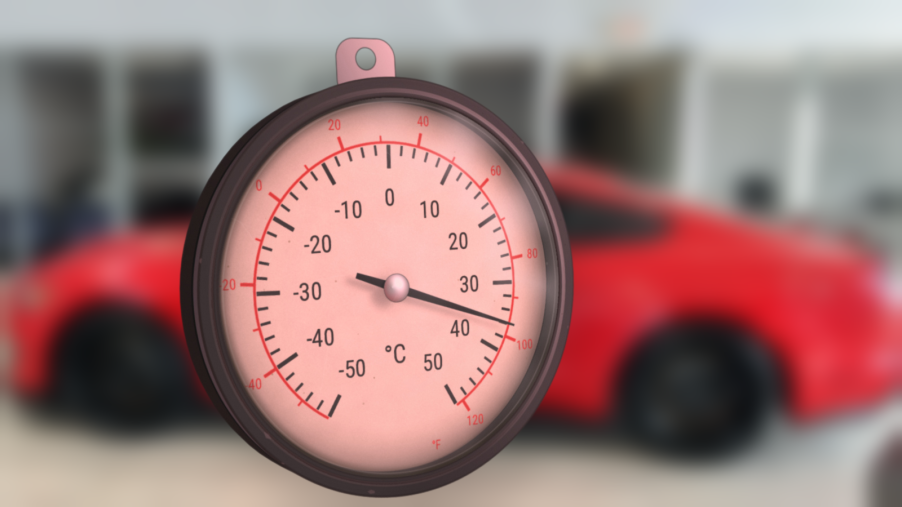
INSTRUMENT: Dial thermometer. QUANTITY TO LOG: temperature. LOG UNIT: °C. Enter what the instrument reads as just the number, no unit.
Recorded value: 36
